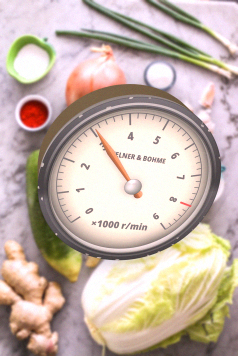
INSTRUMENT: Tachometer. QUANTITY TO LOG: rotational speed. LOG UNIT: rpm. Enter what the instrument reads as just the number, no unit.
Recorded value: 3100
